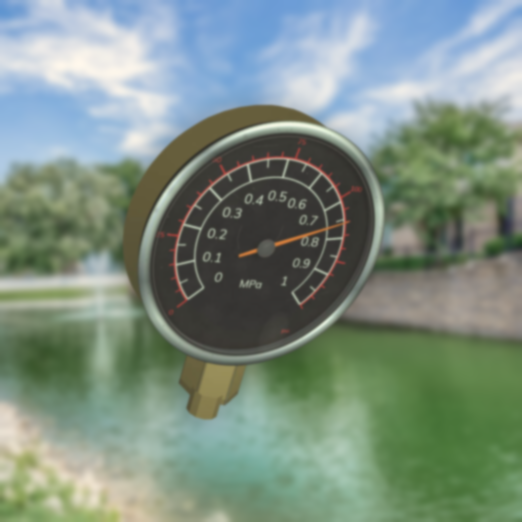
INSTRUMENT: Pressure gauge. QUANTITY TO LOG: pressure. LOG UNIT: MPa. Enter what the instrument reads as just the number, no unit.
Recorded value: 0.75
